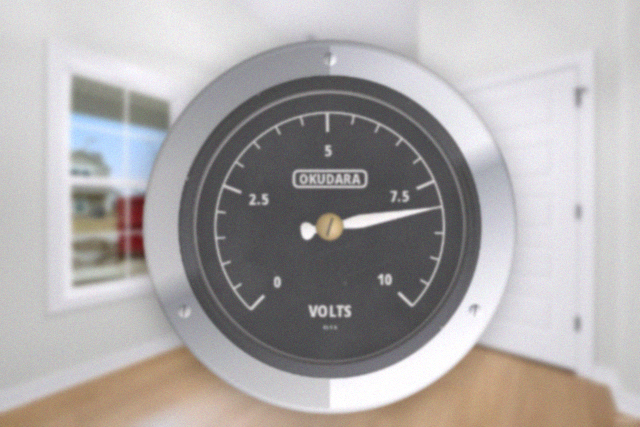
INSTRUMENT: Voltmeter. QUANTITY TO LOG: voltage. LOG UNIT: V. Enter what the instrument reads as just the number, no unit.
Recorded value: 8
